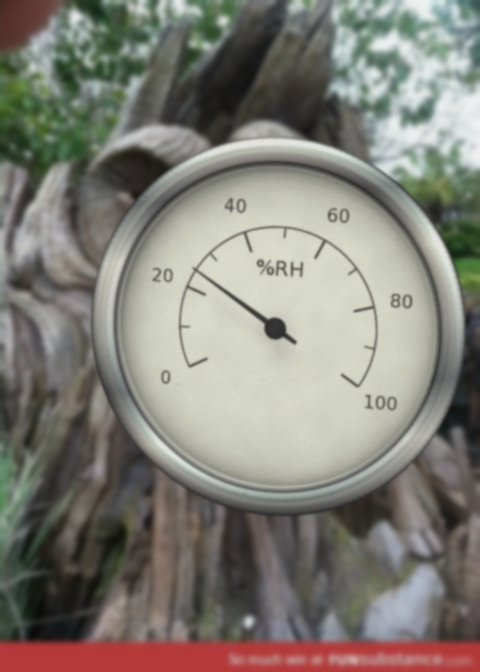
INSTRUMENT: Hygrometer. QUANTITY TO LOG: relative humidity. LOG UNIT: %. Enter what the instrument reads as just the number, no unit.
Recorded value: 25
